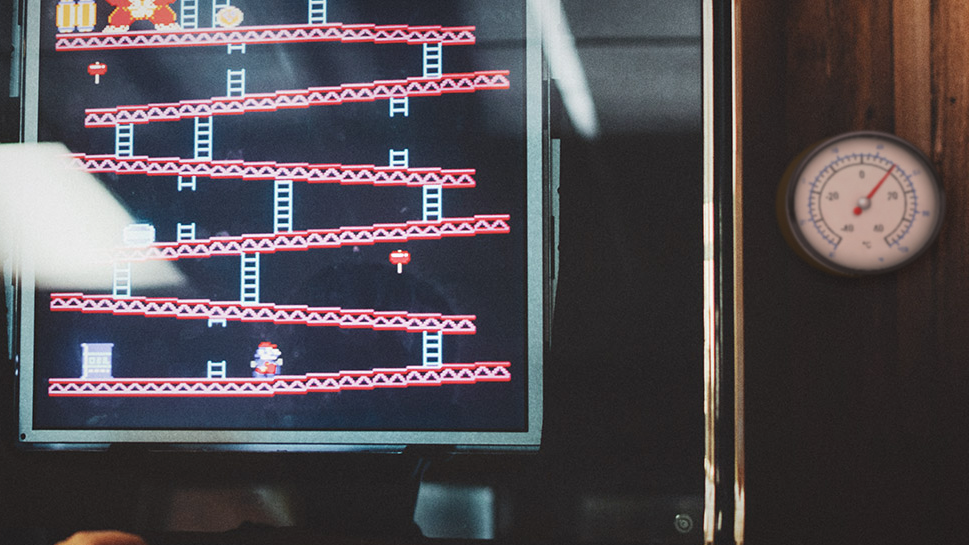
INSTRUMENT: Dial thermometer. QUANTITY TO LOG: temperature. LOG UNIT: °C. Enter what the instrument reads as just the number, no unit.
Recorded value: 10
